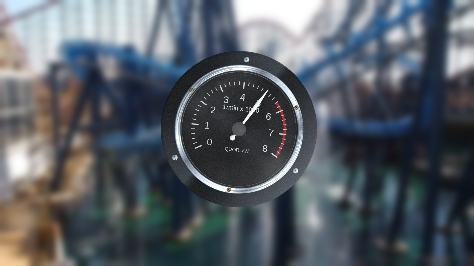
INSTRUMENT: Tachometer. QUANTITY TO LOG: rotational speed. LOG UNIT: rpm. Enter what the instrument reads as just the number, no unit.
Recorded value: 5000
